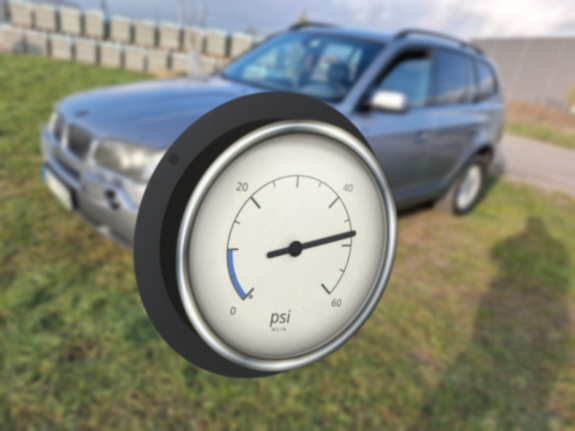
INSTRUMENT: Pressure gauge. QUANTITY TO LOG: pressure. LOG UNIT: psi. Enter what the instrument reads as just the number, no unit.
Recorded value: 47.5
